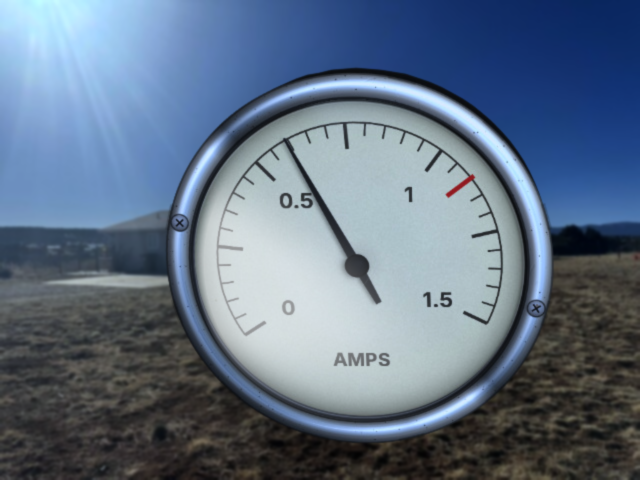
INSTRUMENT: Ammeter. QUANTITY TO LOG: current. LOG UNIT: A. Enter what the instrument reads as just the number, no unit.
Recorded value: 0.6
